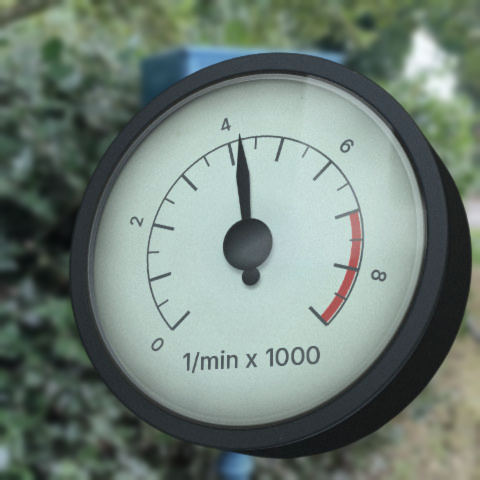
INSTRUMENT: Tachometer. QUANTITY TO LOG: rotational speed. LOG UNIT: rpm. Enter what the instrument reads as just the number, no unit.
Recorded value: 4250
